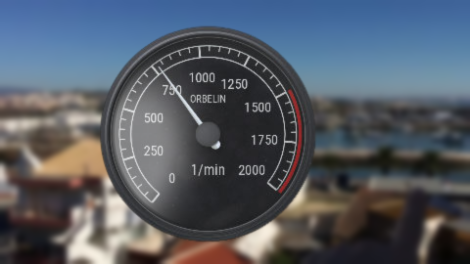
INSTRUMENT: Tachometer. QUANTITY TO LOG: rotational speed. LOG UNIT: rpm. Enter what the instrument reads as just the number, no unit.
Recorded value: 775
